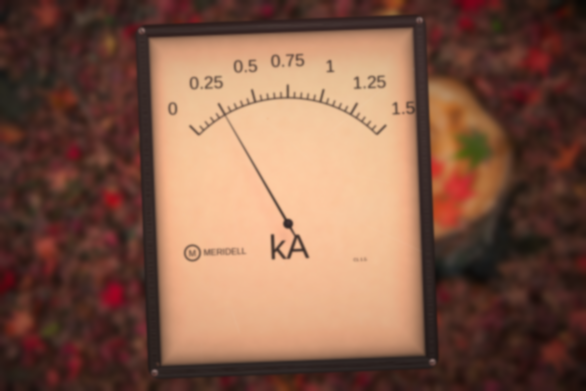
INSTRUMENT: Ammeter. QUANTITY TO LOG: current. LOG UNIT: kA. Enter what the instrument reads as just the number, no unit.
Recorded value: 0.25
